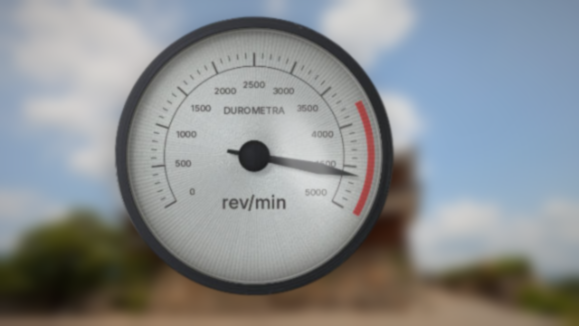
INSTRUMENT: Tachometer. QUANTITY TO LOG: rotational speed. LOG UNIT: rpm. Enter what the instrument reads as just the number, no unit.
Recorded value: 4600
